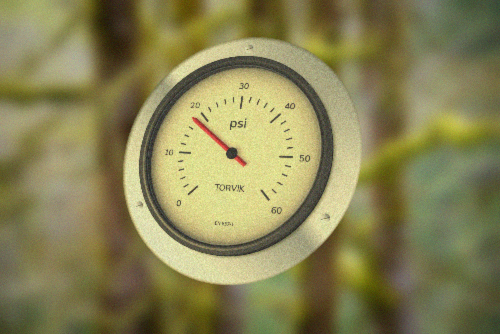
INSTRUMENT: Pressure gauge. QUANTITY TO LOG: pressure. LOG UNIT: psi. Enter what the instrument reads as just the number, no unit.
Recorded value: 18
